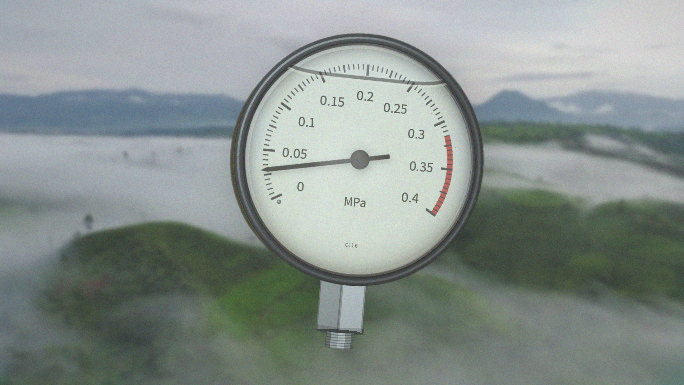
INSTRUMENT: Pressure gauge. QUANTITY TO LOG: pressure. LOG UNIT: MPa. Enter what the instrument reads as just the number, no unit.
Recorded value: 0.03
